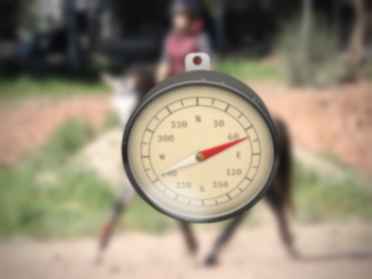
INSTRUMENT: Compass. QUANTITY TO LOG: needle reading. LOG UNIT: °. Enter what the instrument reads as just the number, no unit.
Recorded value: 67.5
